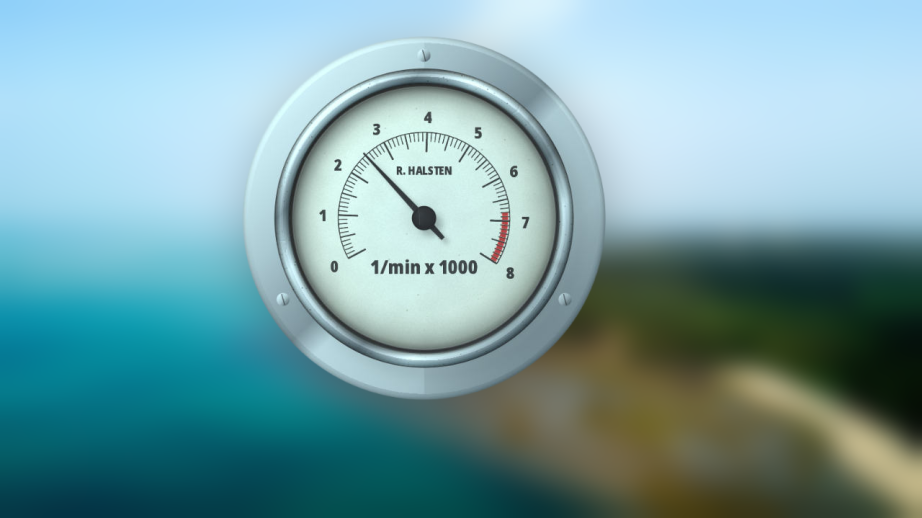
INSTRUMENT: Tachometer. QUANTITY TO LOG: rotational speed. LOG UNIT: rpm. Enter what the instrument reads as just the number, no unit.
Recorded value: 2500
